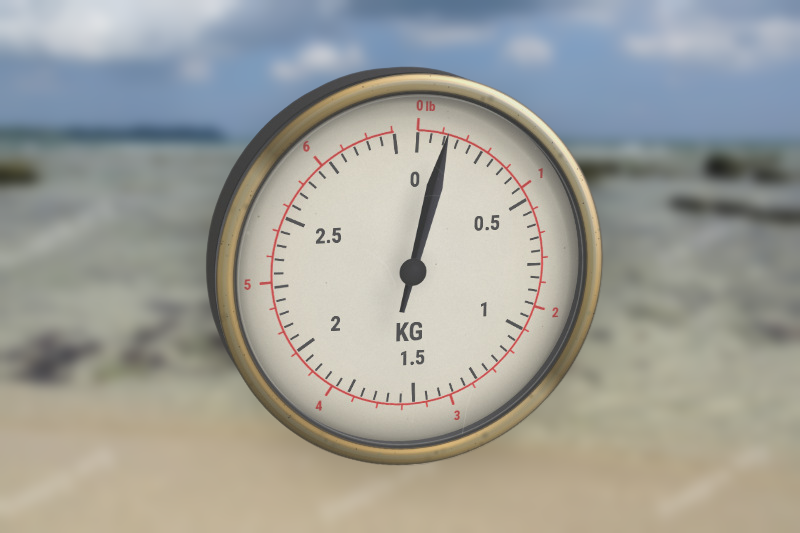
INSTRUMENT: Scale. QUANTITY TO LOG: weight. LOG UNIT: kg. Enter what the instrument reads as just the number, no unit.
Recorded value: 0.1
